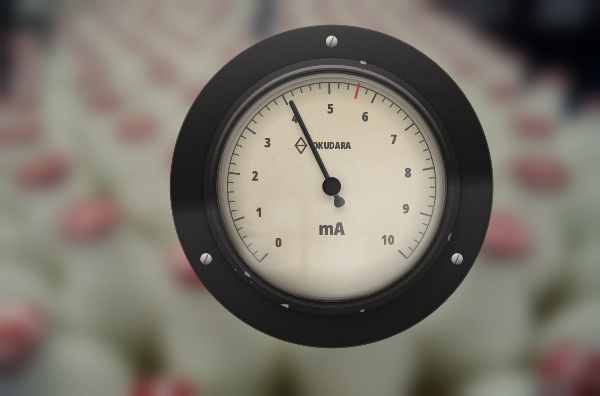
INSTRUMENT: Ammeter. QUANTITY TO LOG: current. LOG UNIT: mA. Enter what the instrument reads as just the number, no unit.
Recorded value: 4.1
